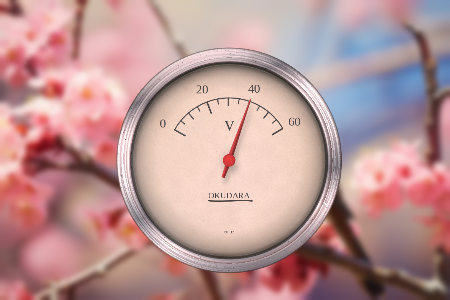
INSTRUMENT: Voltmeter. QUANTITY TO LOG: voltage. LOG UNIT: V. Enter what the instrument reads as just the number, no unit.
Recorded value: 40
